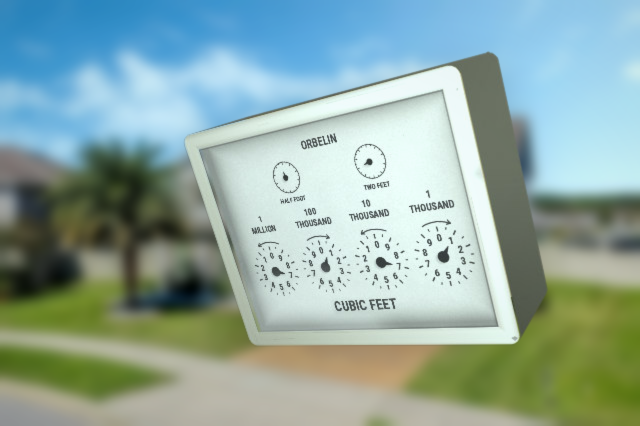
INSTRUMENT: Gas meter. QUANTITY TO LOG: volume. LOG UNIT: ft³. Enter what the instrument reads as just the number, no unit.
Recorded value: 707100
